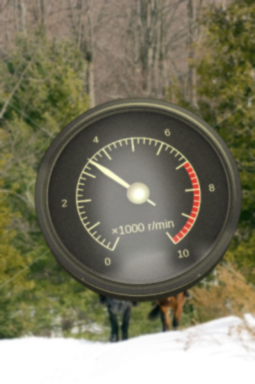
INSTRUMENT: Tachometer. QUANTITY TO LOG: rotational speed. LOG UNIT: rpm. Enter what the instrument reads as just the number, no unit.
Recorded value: 3400
